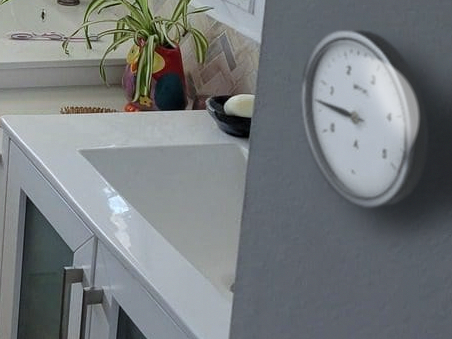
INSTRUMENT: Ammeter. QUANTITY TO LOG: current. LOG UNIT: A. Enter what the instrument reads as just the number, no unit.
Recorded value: 0.6
